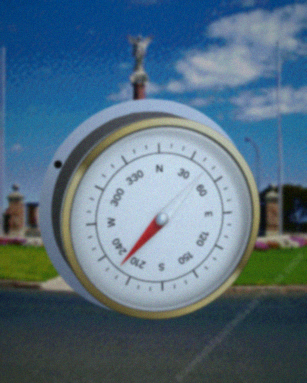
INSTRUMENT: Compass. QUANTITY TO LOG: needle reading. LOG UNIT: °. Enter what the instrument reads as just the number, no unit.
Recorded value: 225
